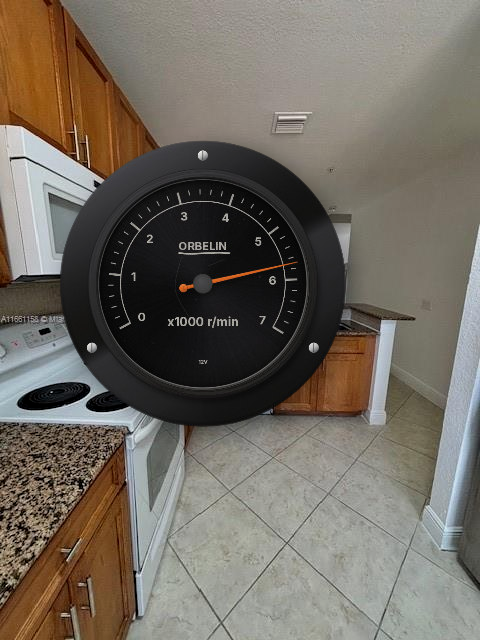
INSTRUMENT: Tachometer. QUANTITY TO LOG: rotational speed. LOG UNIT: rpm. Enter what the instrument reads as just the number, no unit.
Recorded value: 5700
